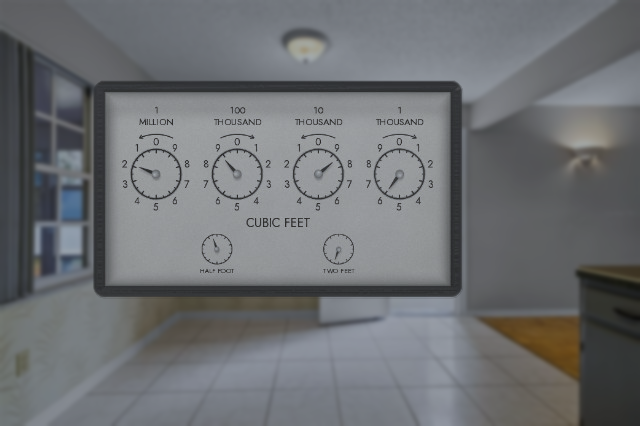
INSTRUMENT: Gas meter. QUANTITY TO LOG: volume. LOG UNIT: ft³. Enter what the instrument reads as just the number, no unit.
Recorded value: 188600
